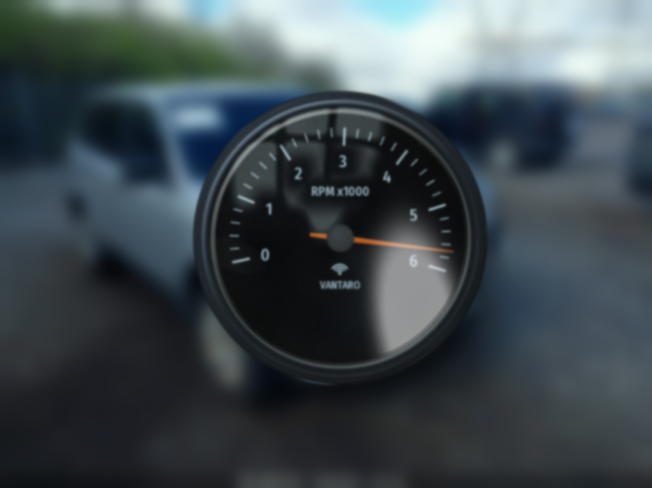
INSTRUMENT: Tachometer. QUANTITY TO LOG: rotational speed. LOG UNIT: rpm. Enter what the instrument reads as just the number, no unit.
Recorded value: 5700
